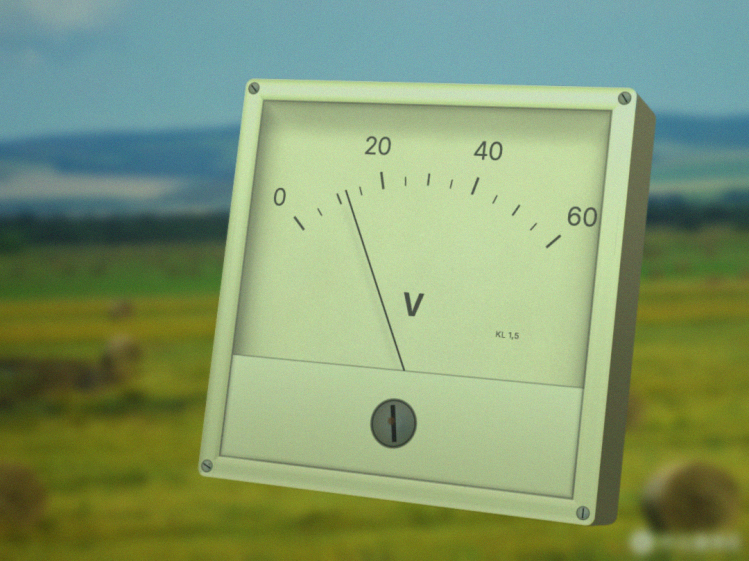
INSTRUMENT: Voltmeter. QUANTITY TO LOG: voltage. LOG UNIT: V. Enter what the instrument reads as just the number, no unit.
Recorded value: 12.5
